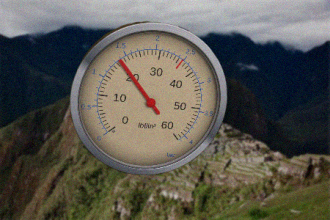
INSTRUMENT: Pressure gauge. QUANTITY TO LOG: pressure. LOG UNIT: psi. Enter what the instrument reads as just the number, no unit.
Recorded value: 20
